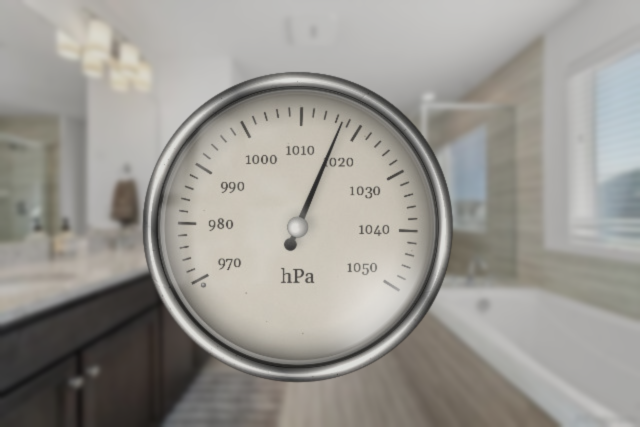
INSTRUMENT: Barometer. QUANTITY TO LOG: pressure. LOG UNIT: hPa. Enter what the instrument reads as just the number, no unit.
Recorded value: 1017
